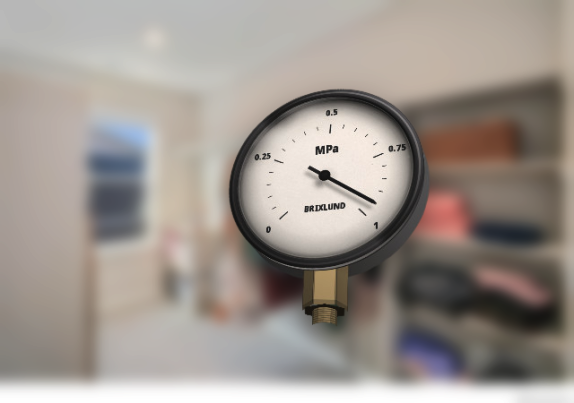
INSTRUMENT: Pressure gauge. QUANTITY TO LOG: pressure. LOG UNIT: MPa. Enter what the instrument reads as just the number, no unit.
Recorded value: 0.95
